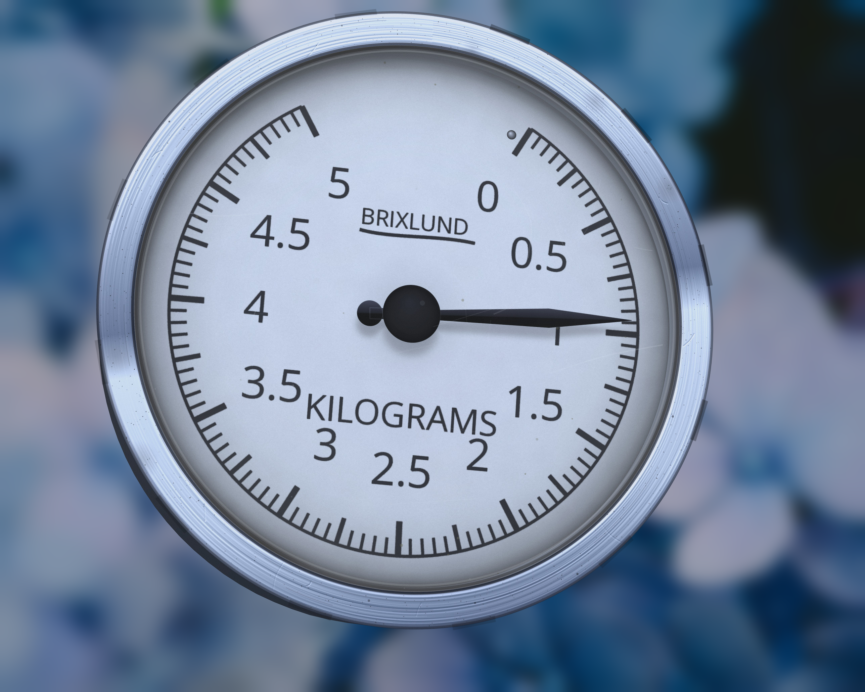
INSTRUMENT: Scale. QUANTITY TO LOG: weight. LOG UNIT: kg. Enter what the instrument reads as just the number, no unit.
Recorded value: 0.95
